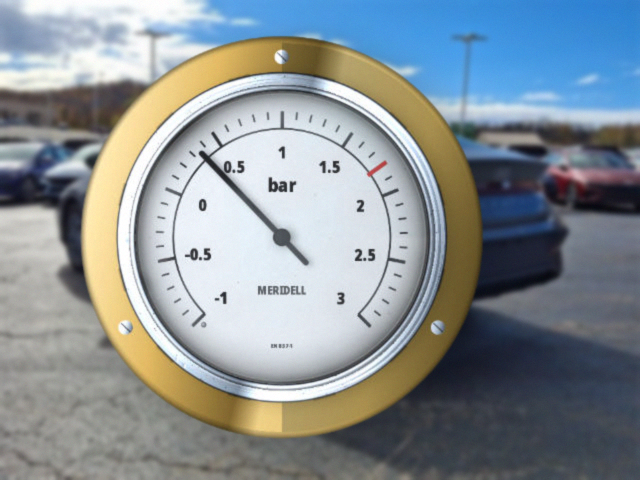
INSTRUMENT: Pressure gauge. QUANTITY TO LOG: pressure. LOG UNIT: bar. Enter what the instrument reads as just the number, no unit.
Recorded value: 0.35
